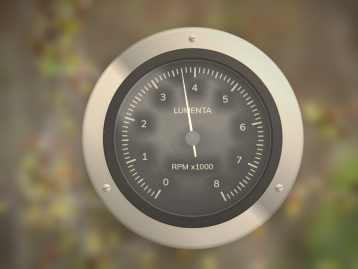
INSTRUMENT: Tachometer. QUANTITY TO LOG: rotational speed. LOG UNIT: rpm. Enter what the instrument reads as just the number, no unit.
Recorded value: 3700
